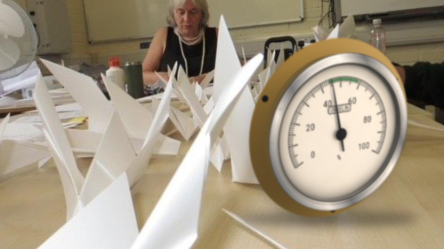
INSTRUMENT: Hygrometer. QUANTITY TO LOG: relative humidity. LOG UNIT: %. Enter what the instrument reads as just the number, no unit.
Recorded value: 45
